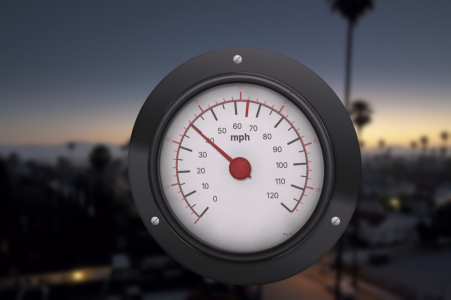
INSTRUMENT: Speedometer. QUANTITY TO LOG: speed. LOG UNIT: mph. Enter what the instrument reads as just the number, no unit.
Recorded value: 40
